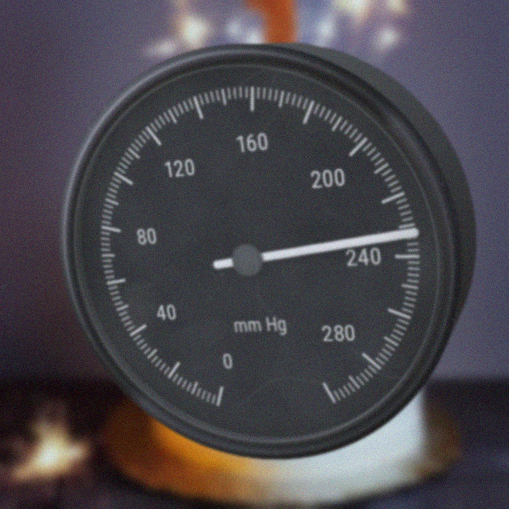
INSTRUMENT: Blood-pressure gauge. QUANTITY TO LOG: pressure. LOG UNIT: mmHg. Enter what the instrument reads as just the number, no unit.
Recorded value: 232
